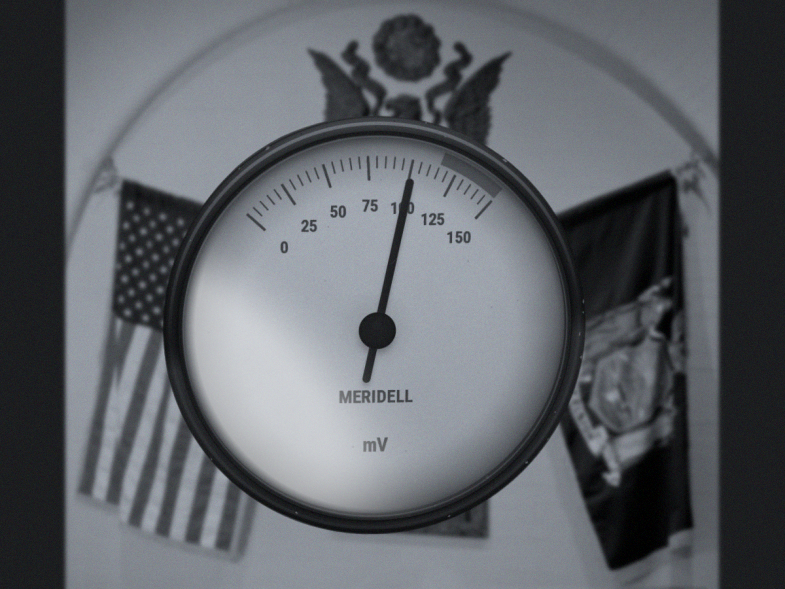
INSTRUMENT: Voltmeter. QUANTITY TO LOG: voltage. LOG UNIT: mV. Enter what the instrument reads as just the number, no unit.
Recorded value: 100
